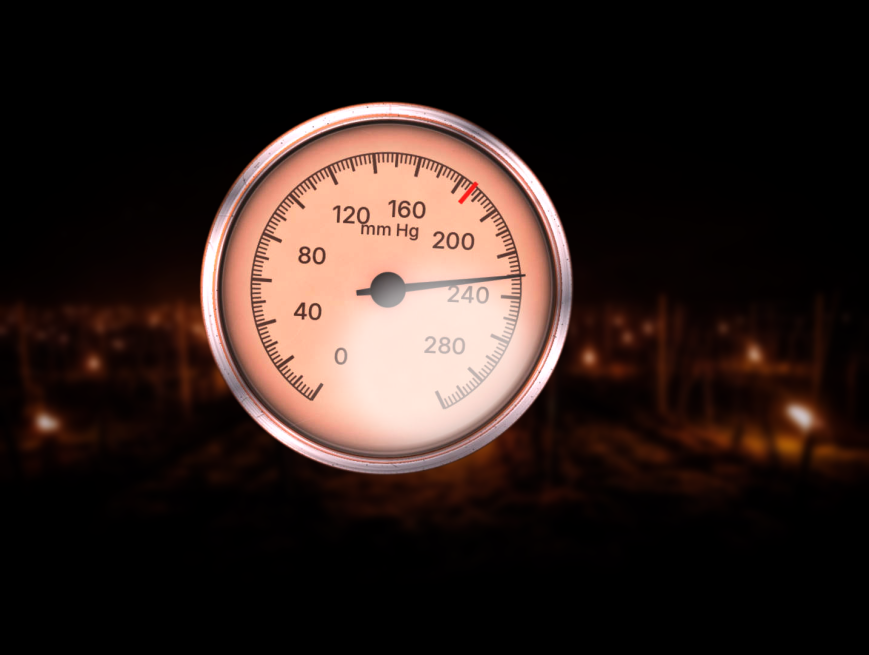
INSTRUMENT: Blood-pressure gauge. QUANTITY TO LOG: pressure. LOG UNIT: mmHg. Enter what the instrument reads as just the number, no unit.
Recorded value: 230
